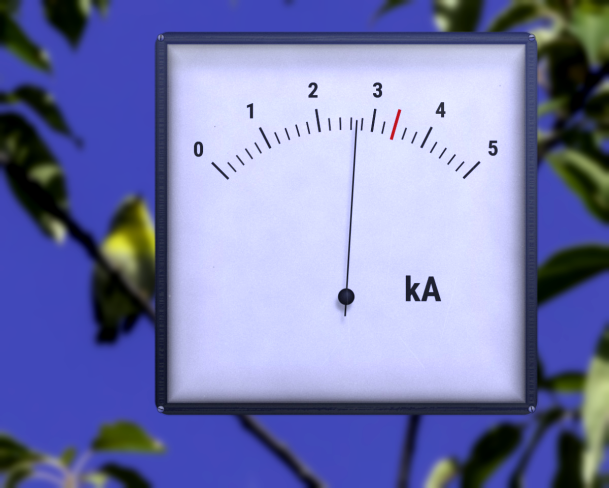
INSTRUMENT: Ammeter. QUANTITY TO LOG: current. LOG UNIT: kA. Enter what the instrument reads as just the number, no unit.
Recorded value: 2.7
